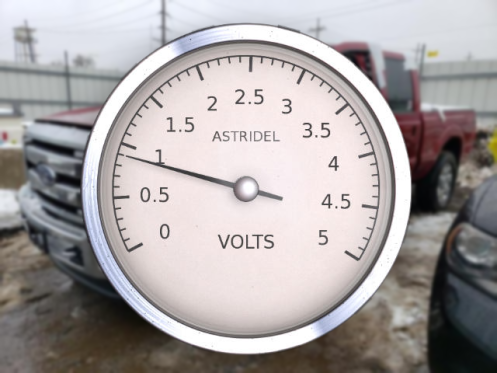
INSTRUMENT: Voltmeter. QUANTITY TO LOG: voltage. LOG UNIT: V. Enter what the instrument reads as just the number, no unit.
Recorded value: 0.9
